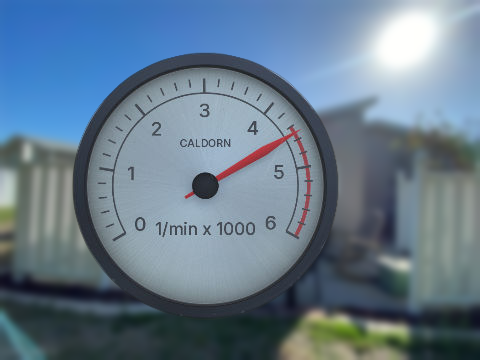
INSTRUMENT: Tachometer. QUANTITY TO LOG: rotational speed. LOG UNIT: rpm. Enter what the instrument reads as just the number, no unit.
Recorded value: 4500
